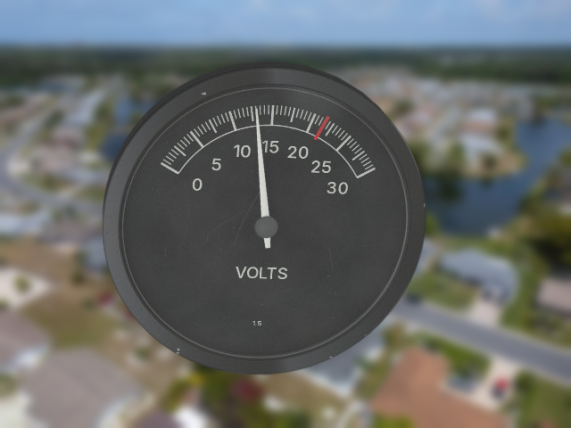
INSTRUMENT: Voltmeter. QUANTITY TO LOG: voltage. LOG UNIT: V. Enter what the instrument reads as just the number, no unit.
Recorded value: 13
